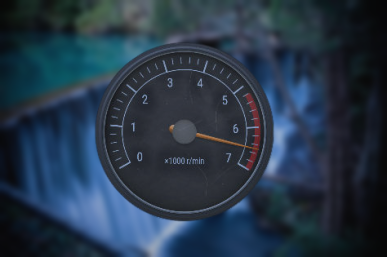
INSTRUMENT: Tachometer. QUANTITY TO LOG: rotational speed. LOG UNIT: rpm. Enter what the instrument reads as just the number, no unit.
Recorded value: 6500
